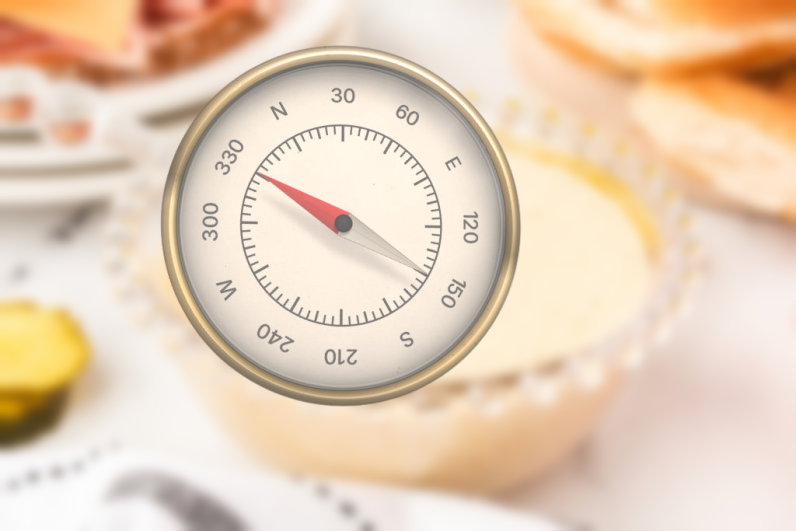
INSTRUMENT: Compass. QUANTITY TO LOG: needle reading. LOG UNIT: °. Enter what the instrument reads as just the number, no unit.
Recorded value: 330
